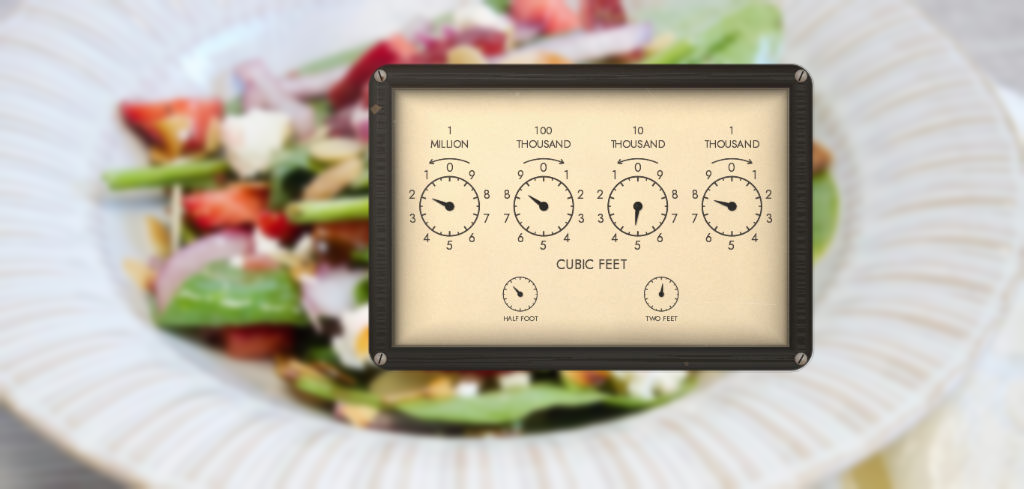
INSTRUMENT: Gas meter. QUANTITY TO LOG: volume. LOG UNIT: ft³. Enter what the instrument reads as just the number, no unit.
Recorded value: 184800
